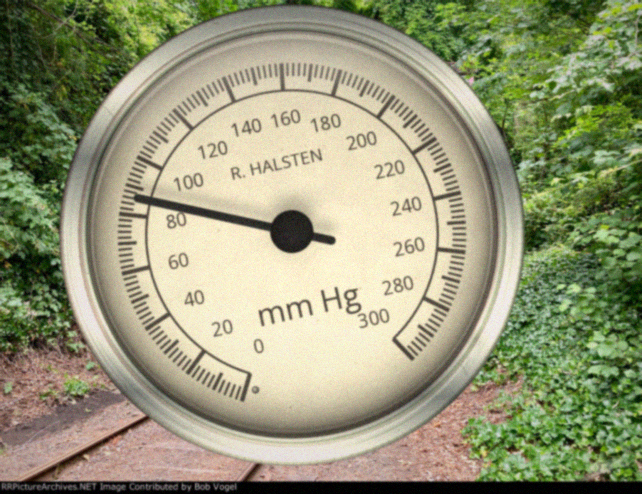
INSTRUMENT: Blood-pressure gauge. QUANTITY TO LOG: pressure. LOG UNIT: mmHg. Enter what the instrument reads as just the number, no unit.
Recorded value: 86
